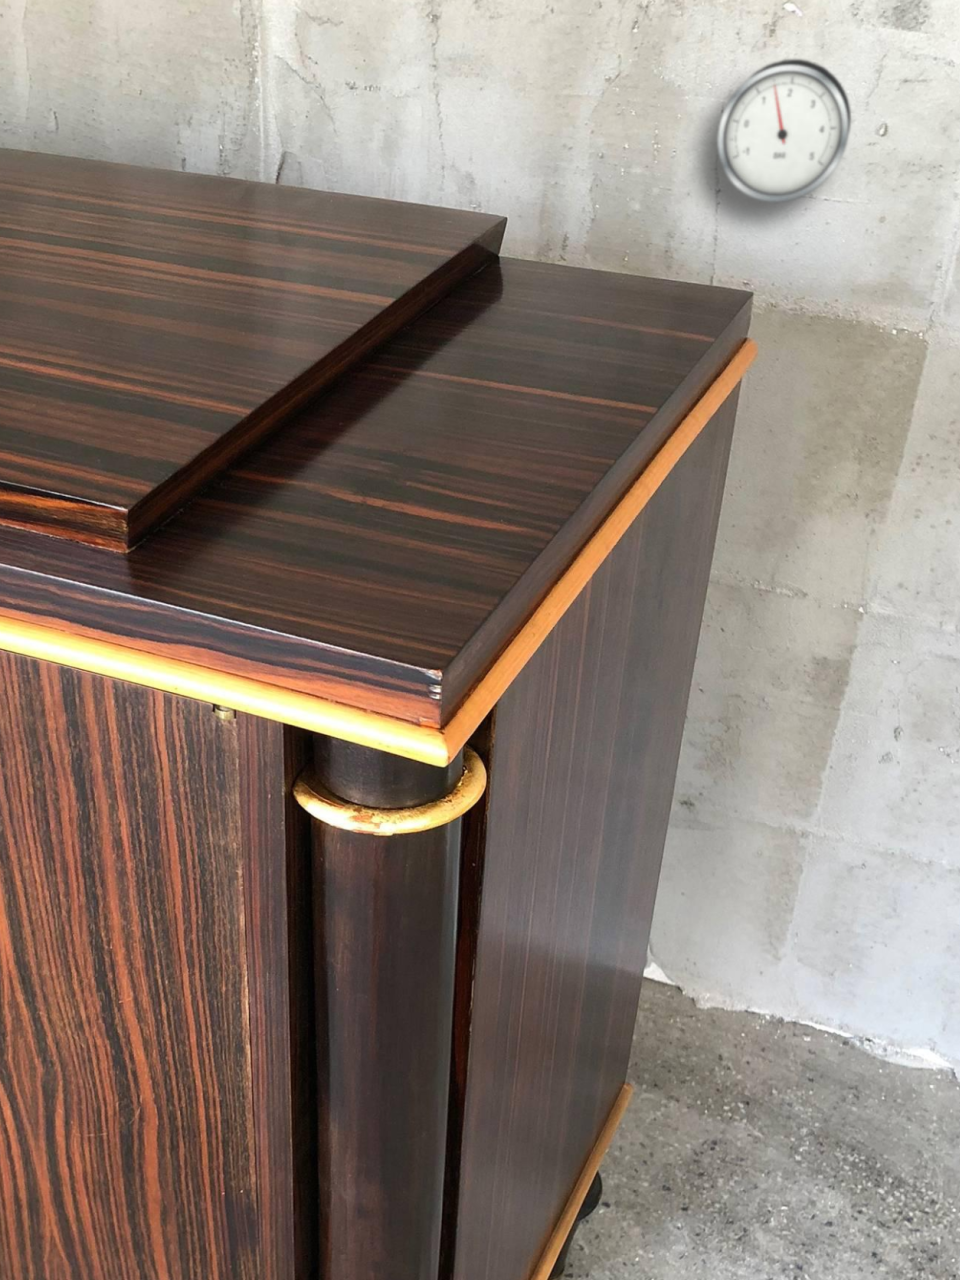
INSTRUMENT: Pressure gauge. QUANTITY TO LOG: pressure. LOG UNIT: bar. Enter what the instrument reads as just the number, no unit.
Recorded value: 1.5
